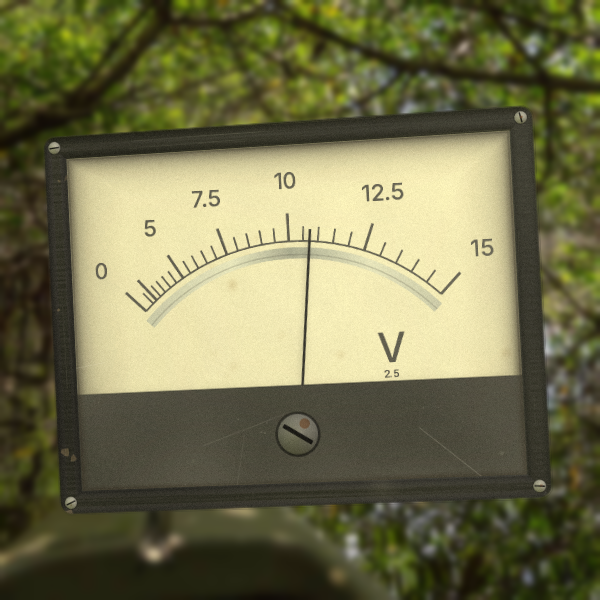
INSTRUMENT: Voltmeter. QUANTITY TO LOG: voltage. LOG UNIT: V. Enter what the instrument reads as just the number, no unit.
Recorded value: 10.75
